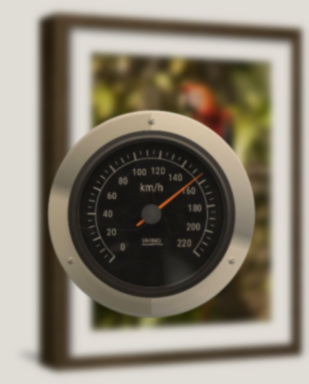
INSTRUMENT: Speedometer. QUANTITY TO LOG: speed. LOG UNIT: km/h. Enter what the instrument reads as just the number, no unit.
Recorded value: 155
